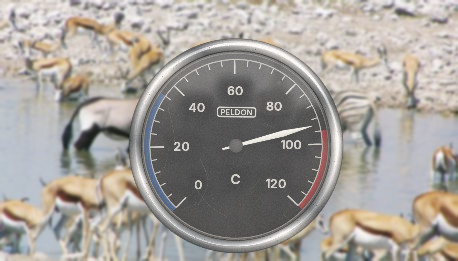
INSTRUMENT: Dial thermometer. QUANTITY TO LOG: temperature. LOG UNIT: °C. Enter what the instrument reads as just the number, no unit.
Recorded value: 94
